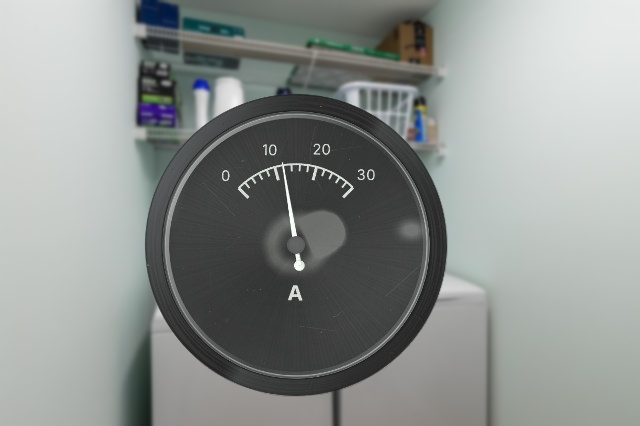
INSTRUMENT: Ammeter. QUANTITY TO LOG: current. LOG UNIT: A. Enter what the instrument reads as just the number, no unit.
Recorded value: 12
